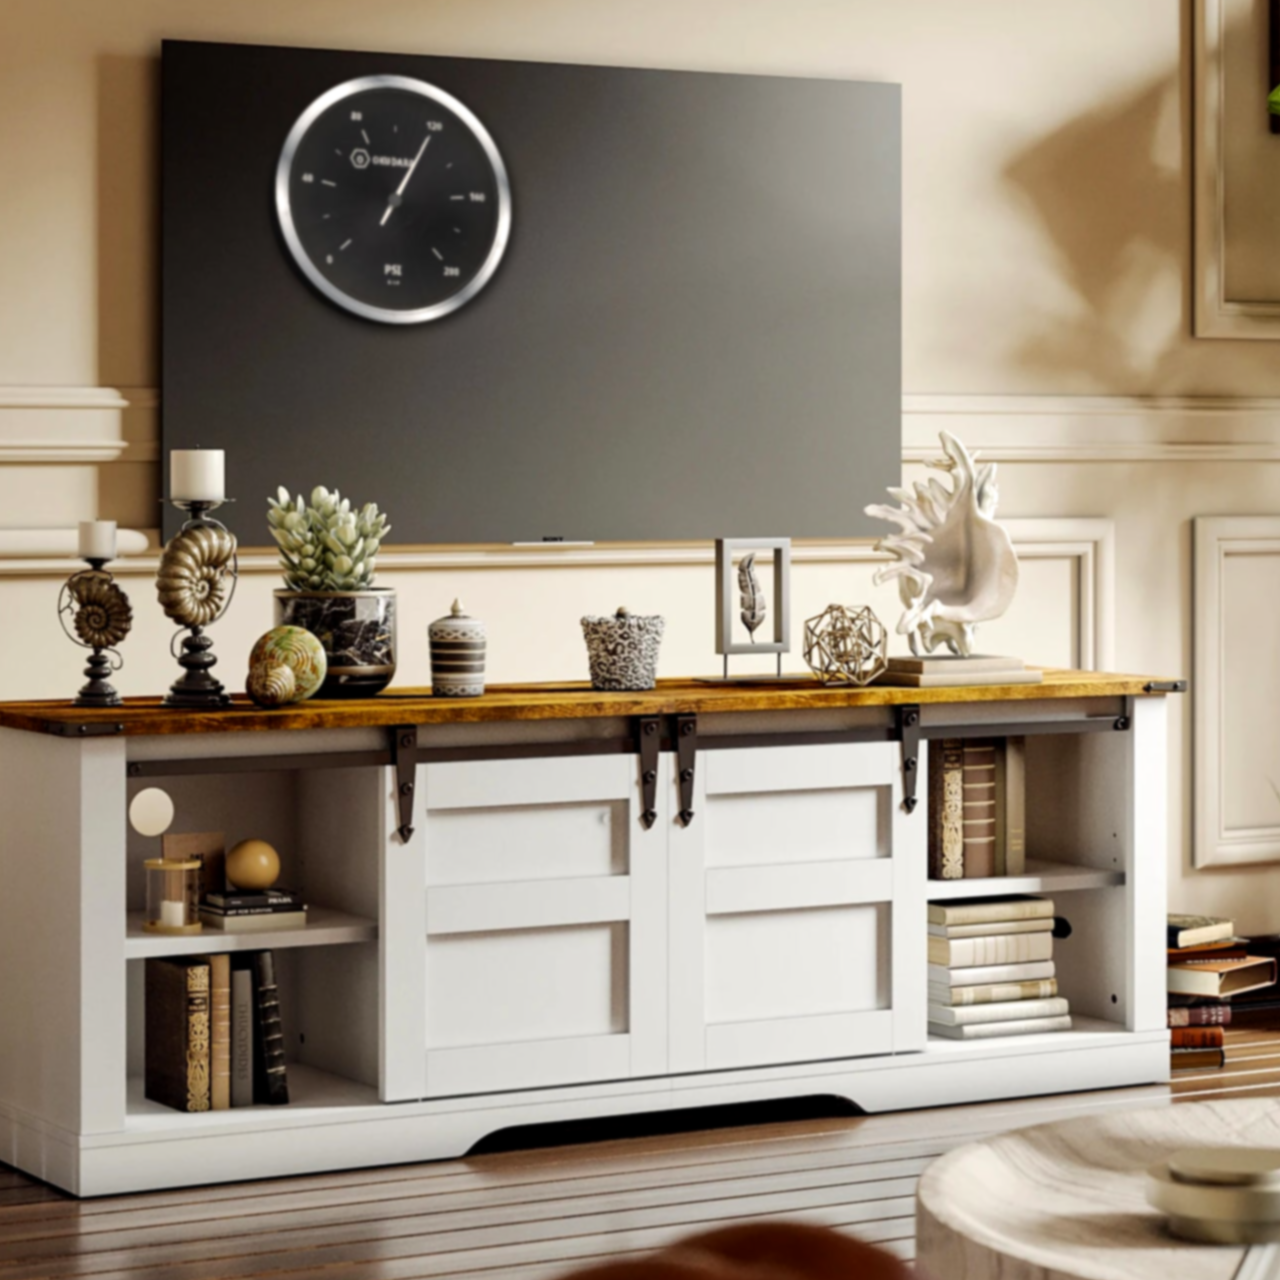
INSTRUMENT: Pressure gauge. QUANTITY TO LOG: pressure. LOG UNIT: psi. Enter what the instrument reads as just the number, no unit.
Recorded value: 120
